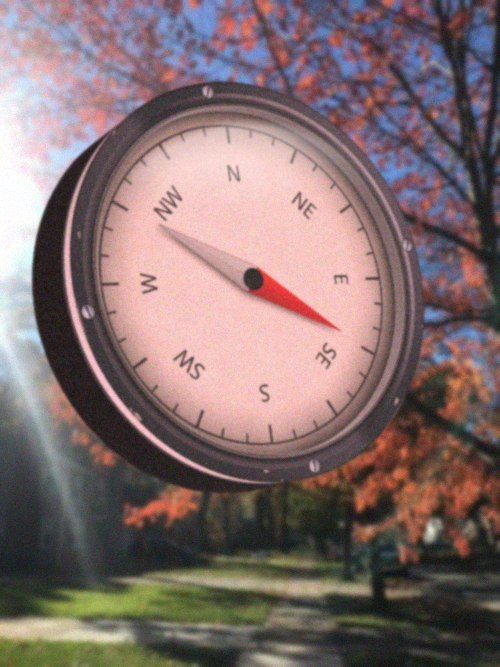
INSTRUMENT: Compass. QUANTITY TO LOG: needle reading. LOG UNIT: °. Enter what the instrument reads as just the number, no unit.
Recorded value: 120
